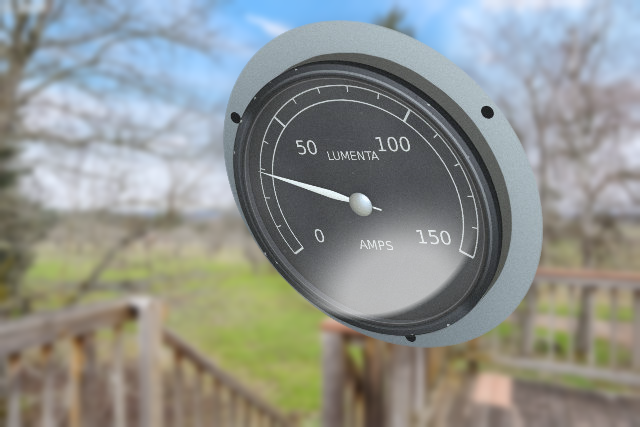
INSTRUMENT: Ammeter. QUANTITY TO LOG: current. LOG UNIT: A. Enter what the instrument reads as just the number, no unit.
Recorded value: 30
